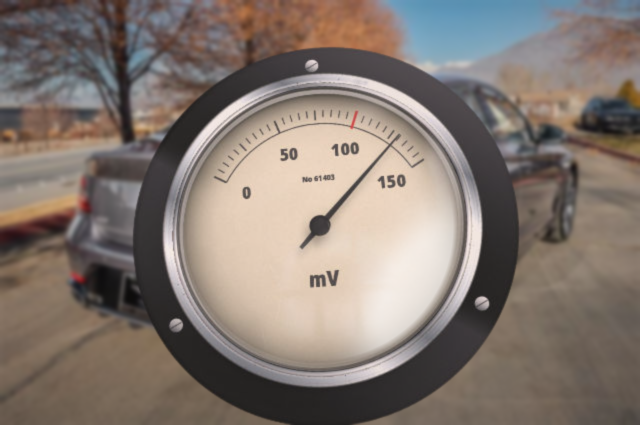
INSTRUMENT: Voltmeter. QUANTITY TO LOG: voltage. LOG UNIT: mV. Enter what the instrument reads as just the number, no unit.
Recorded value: 130
